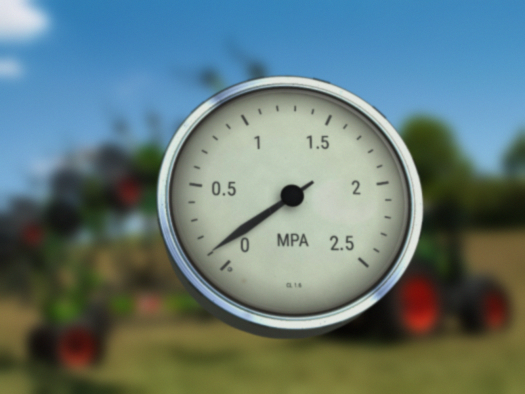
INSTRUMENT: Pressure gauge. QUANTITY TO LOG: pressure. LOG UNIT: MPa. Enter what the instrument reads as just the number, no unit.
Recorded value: 0.1
